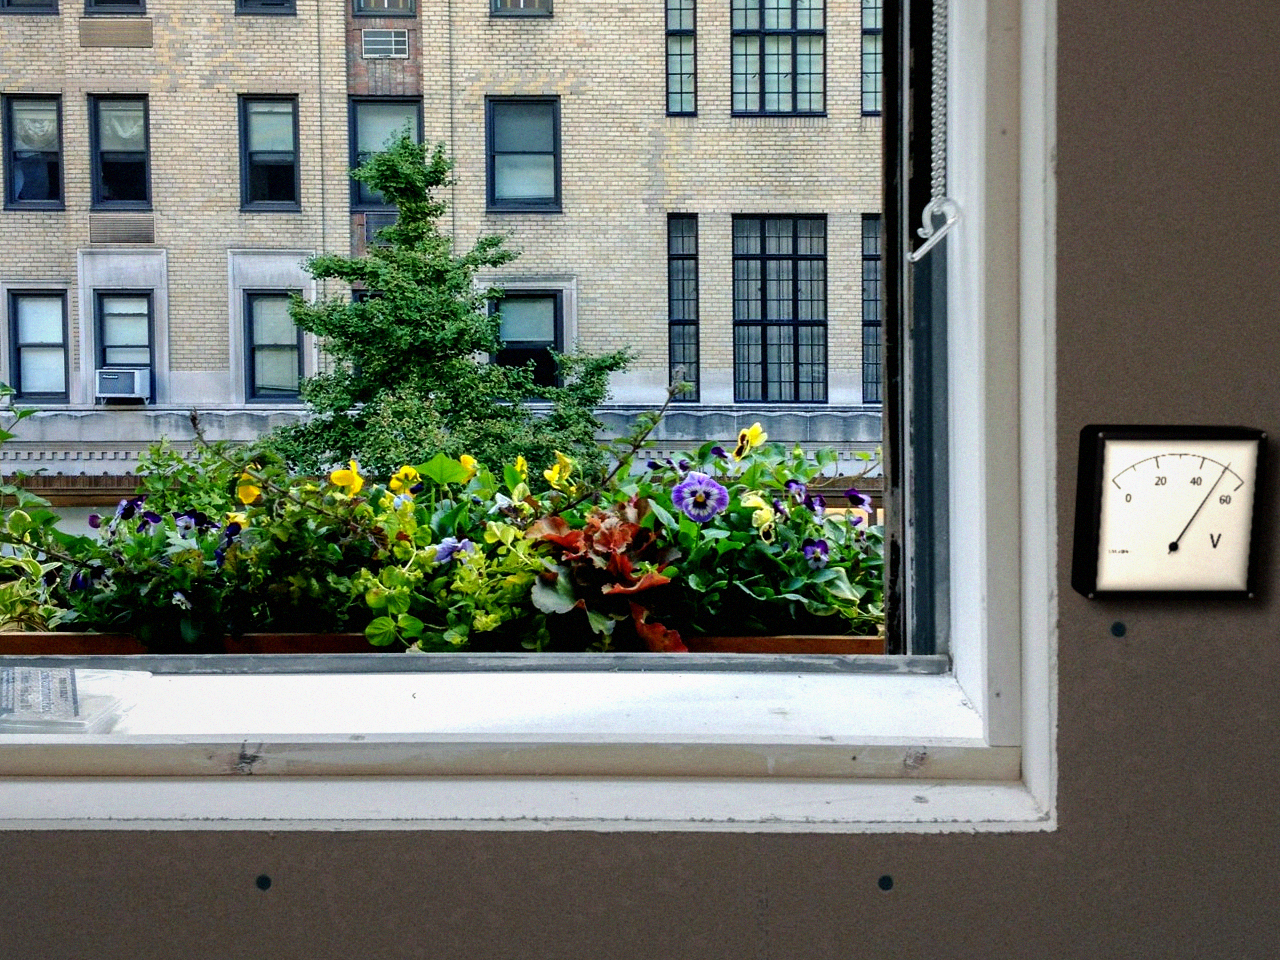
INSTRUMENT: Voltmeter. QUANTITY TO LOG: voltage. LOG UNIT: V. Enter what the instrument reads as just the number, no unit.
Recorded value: 50
